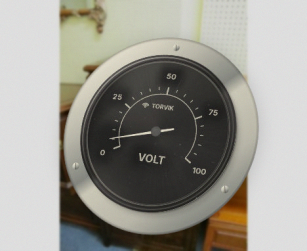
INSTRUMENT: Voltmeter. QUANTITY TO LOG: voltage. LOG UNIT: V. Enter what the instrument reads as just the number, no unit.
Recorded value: 5
